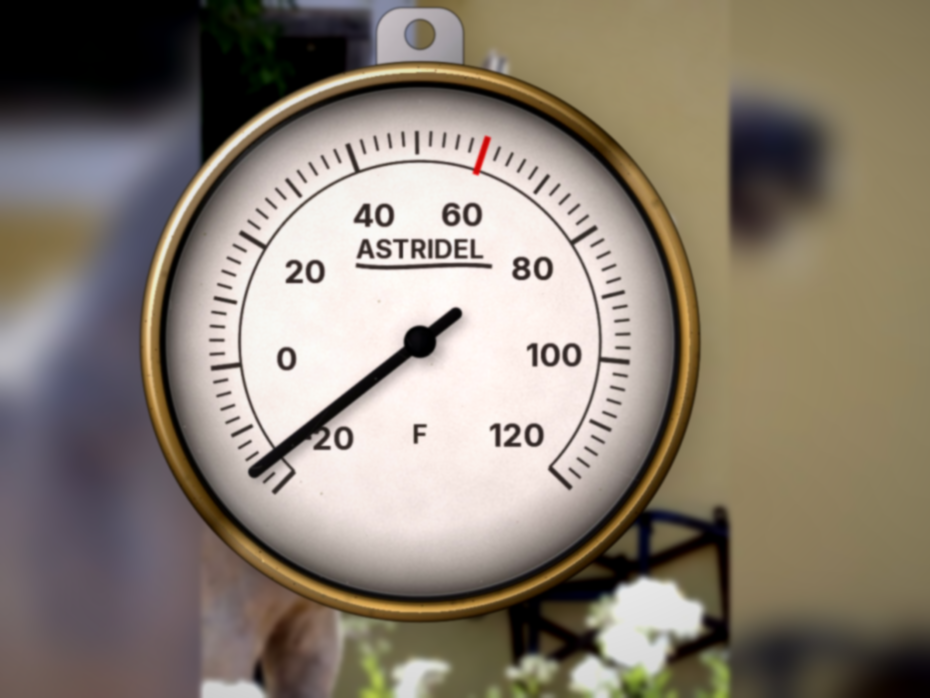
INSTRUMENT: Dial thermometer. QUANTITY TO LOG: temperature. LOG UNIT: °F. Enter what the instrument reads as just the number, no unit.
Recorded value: -16
